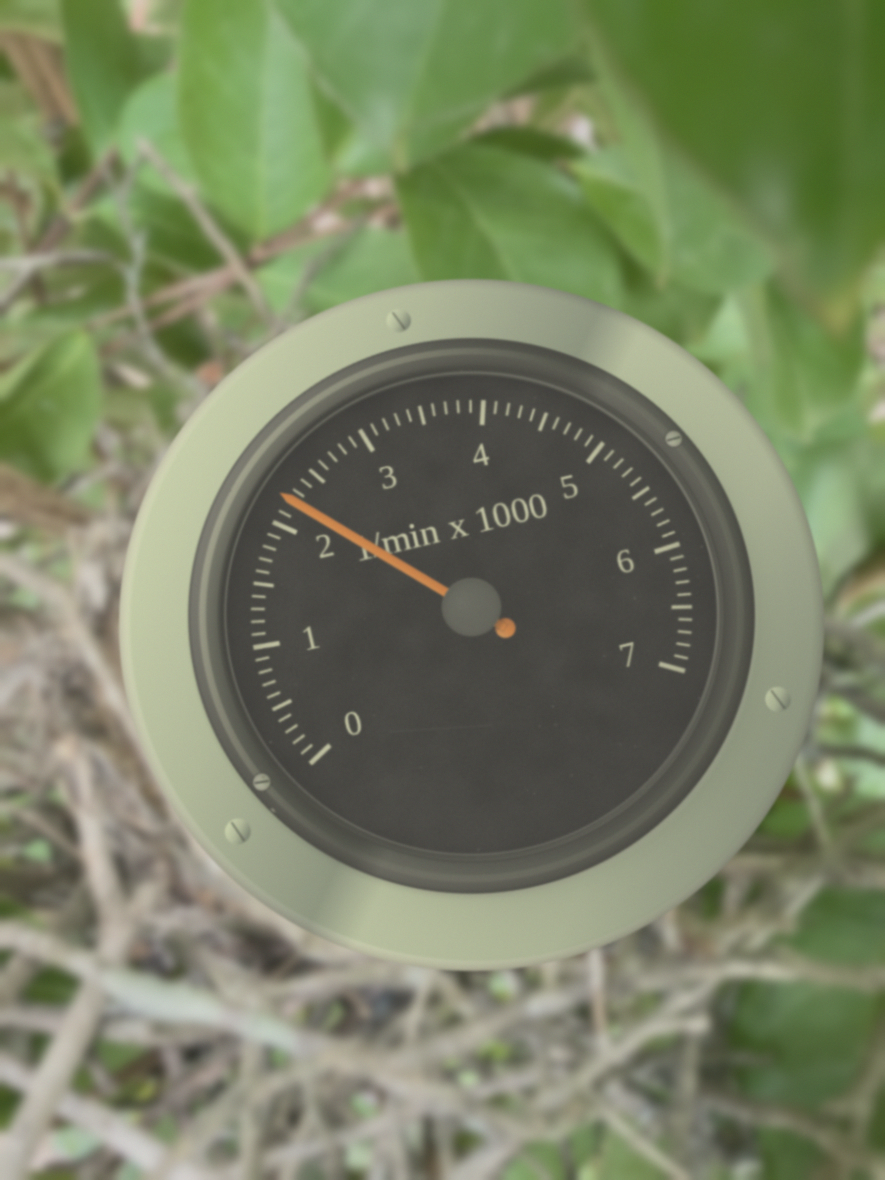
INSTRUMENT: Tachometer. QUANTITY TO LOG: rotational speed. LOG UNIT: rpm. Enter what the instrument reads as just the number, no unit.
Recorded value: 2200
